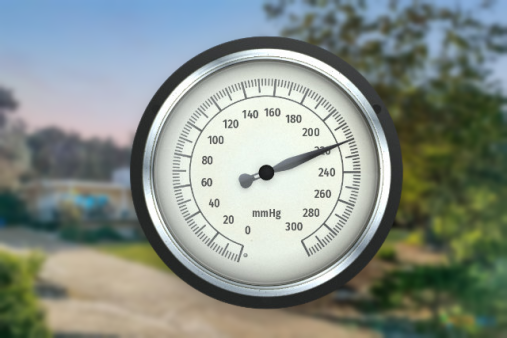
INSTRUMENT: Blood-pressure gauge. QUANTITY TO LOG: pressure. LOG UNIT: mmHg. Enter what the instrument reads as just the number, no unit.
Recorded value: 220
